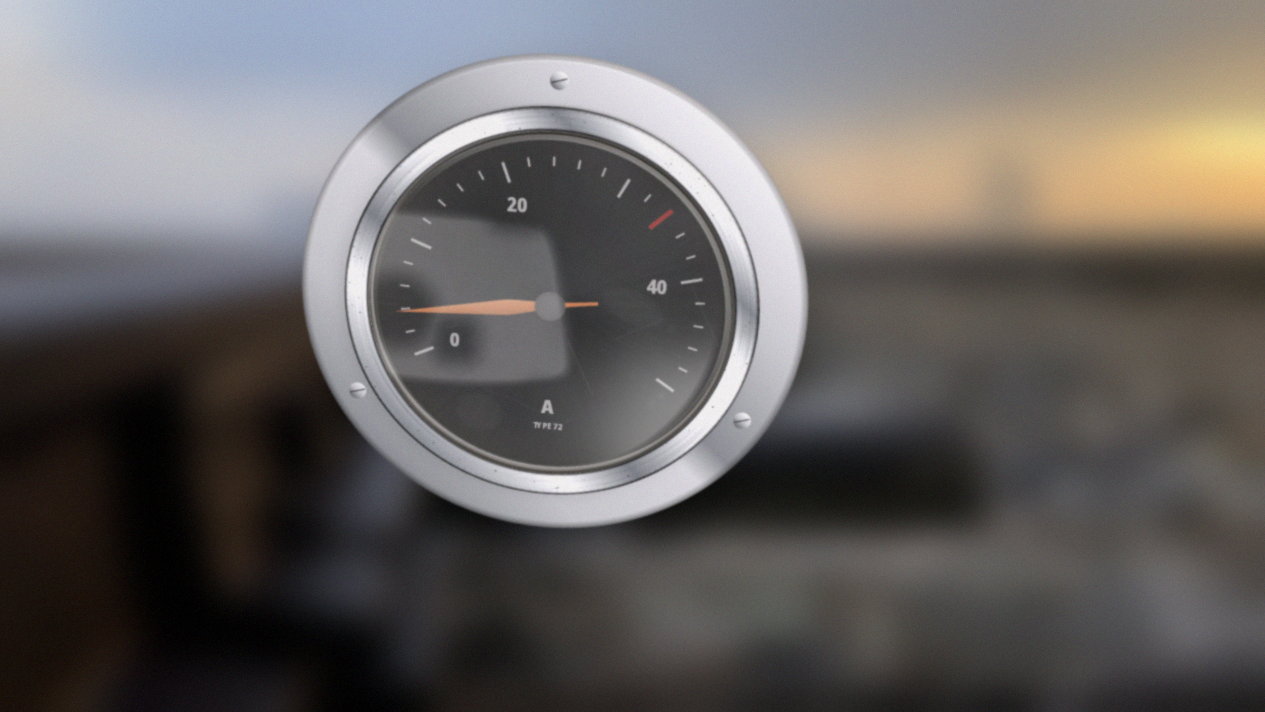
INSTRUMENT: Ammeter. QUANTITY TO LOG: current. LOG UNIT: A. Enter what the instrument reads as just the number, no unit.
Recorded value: 4
